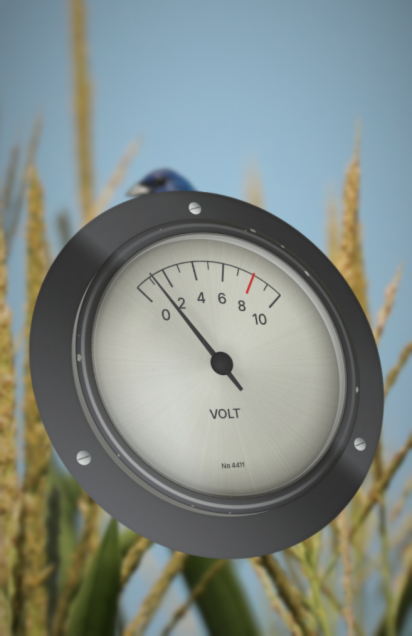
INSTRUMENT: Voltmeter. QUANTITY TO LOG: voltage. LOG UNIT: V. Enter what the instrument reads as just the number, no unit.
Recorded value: 1
